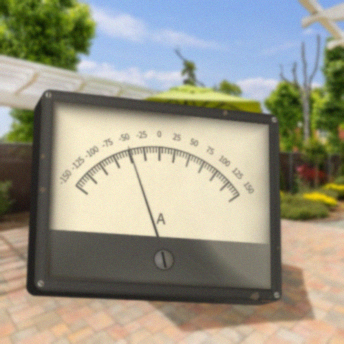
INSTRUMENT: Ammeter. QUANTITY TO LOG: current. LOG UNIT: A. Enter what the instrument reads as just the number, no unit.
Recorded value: -50
